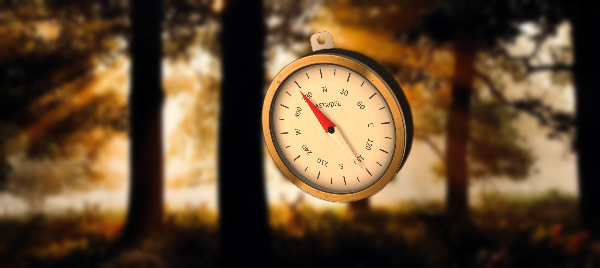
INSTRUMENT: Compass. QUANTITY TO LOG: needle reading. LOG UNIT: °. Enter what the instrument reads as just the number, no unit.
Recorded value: 330
